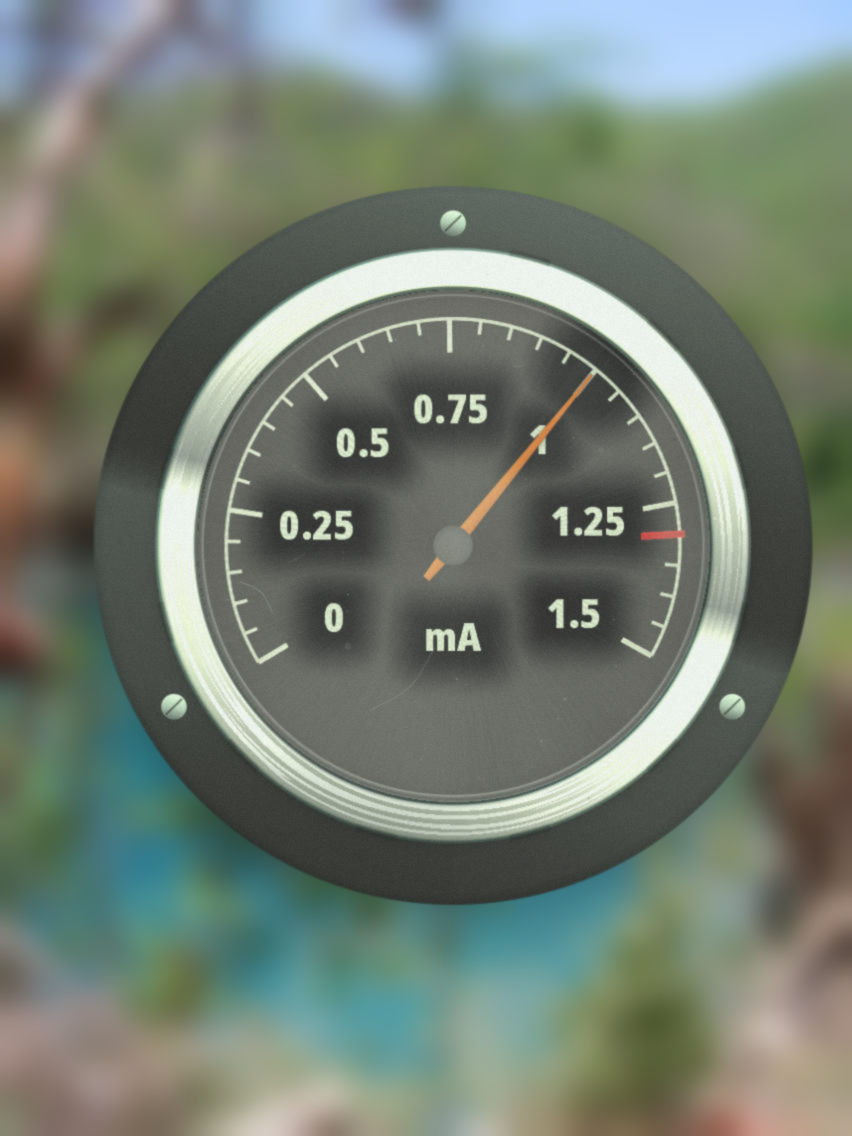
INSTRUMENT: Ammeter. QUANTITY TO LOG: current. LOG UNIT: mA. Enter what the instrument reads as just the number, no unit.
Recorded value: 1
